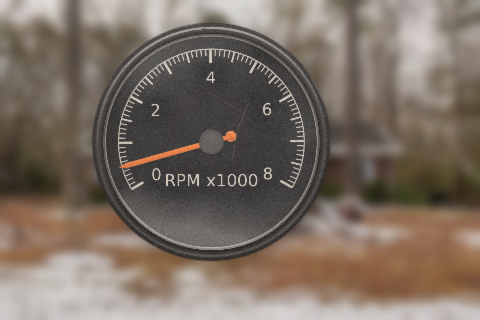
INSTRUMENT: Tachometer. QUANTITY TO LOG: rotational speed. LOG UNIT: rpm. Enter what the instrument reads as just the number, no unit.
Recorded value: 500
